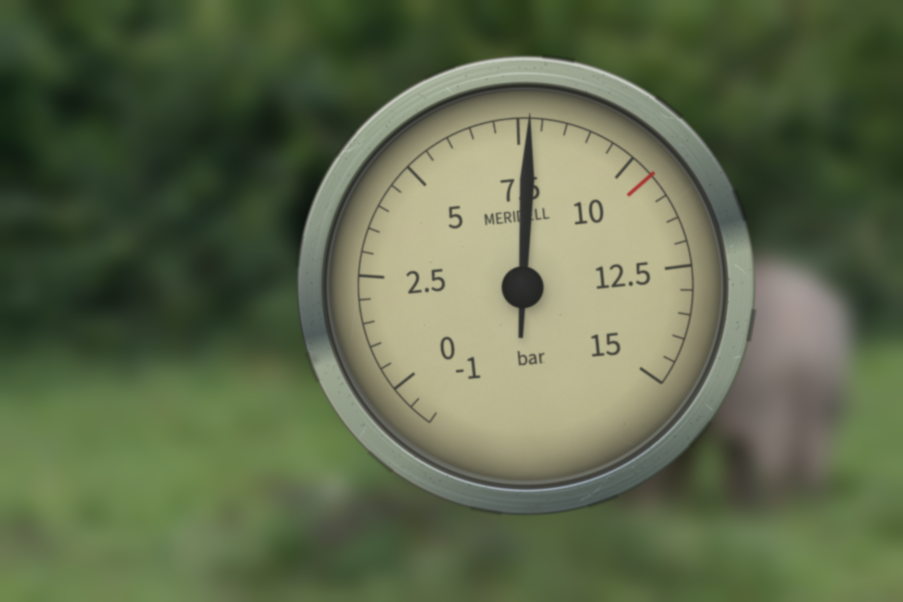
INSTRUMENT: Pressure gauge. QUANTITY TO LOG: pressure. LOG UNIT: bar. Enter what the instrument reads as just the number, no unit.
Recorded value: 7.75
